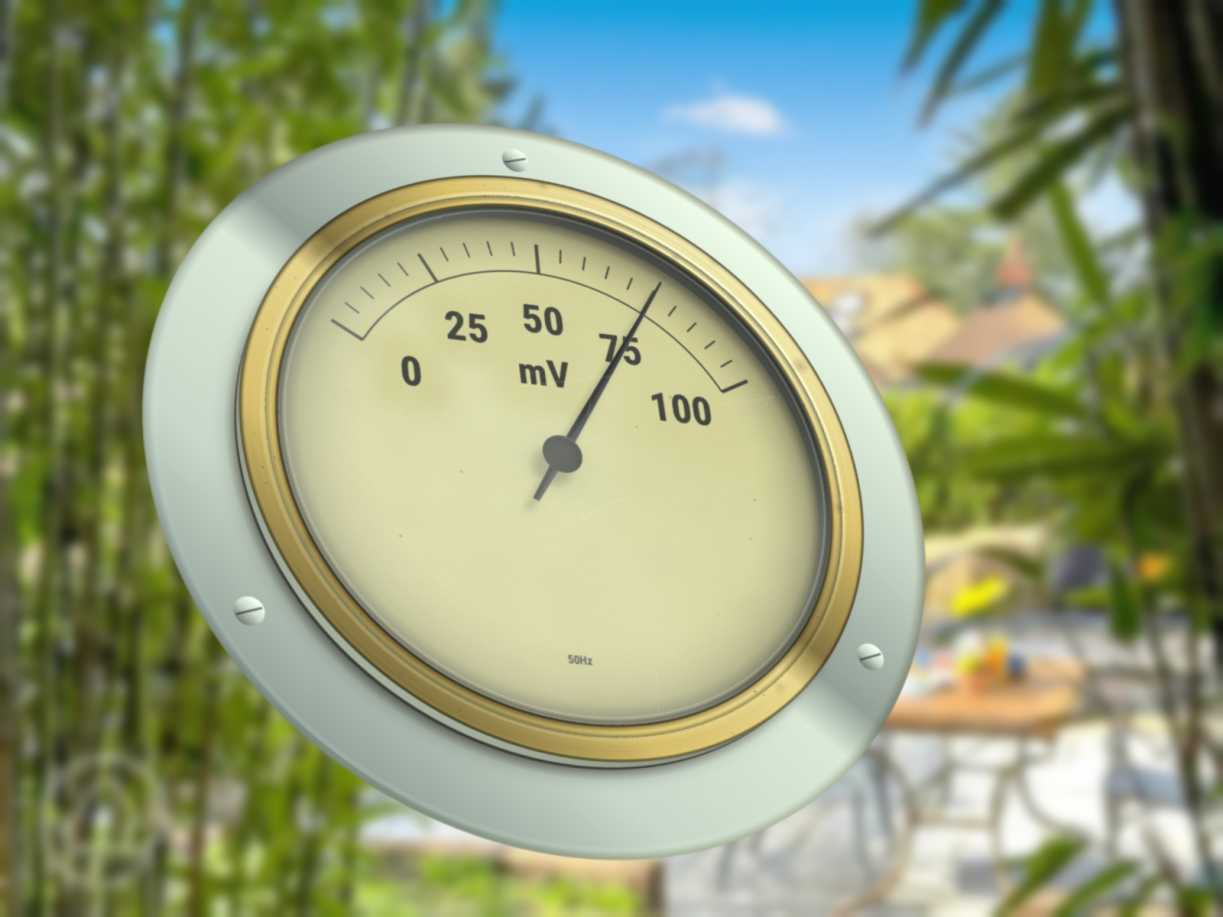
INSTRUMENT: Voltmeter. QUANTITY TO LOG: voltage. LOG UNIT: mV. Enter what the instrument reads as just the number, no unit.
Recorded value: 75
